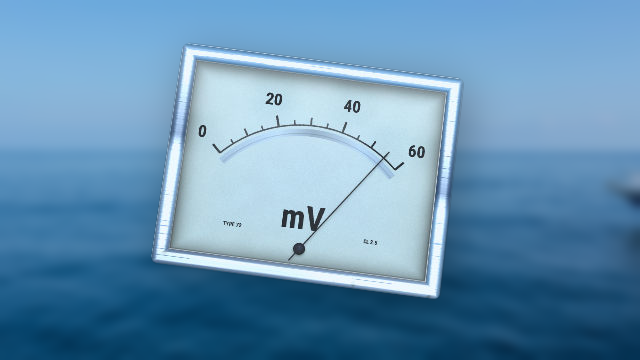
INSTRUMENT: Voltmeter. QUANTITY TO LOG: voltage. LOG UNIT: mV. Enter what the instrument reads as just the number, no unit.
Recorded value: 55
